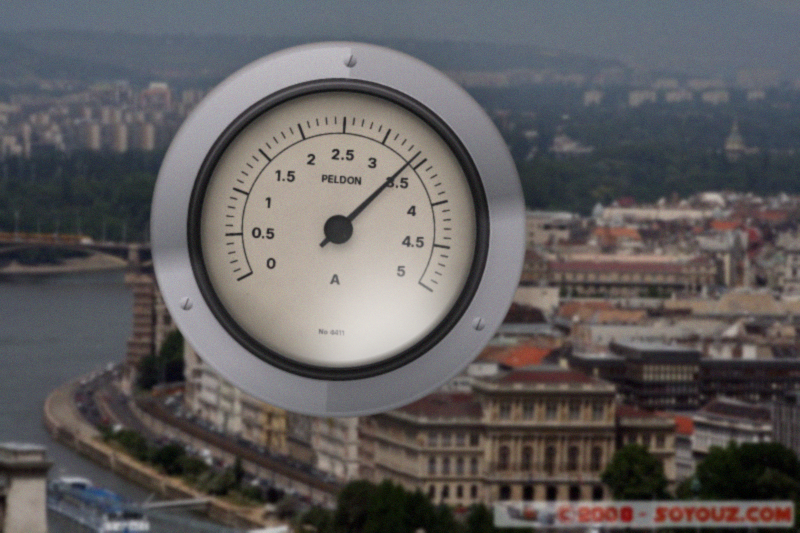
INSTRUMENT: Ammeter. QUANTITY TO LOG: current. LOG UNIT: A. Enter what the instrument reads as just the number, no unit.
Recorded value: 3.4
